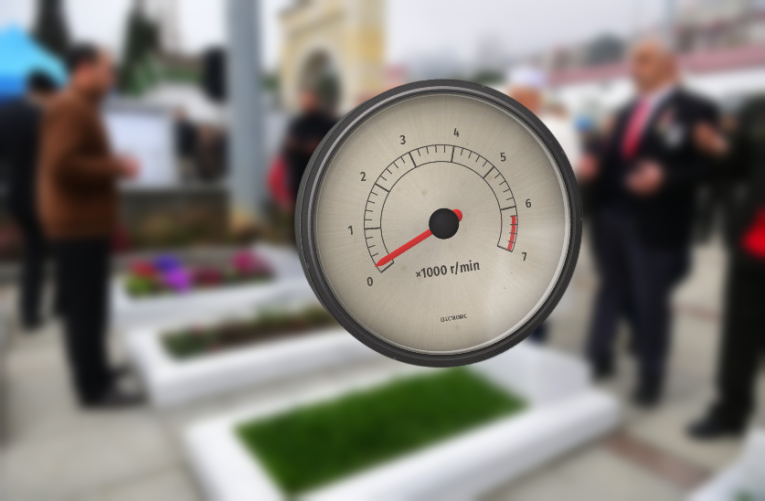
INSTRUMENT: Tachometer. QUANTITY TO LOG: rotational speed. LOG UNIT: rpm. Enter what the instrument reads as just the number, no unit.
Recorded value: 200
